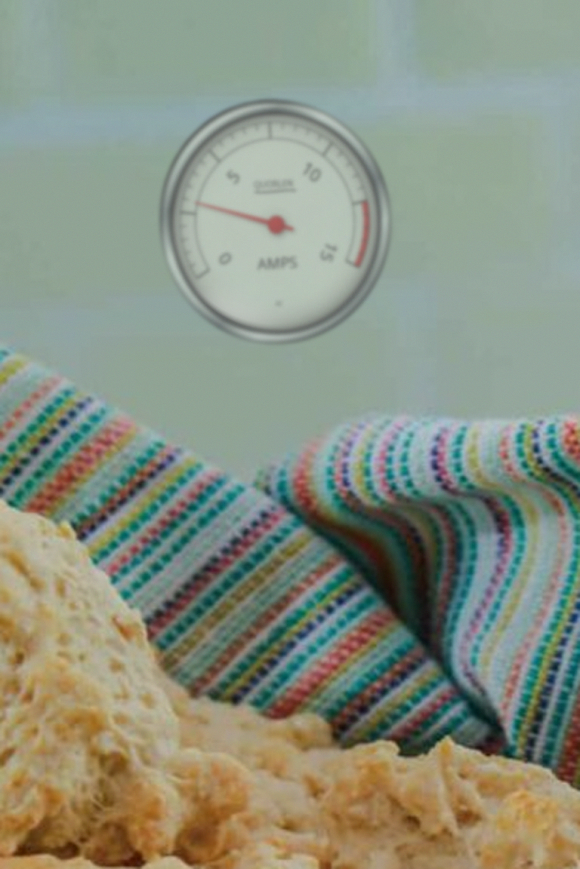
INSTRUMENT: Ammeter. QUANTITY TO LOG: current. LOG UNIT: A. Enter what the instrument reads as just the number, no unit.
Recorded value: 3
